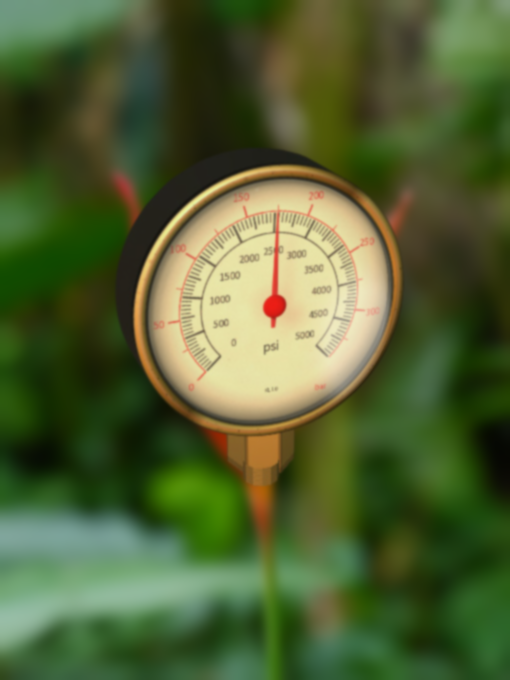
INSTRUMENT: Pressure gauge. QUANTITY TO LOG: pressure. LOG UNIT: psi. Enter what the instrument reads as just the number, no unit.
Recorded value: 2500
